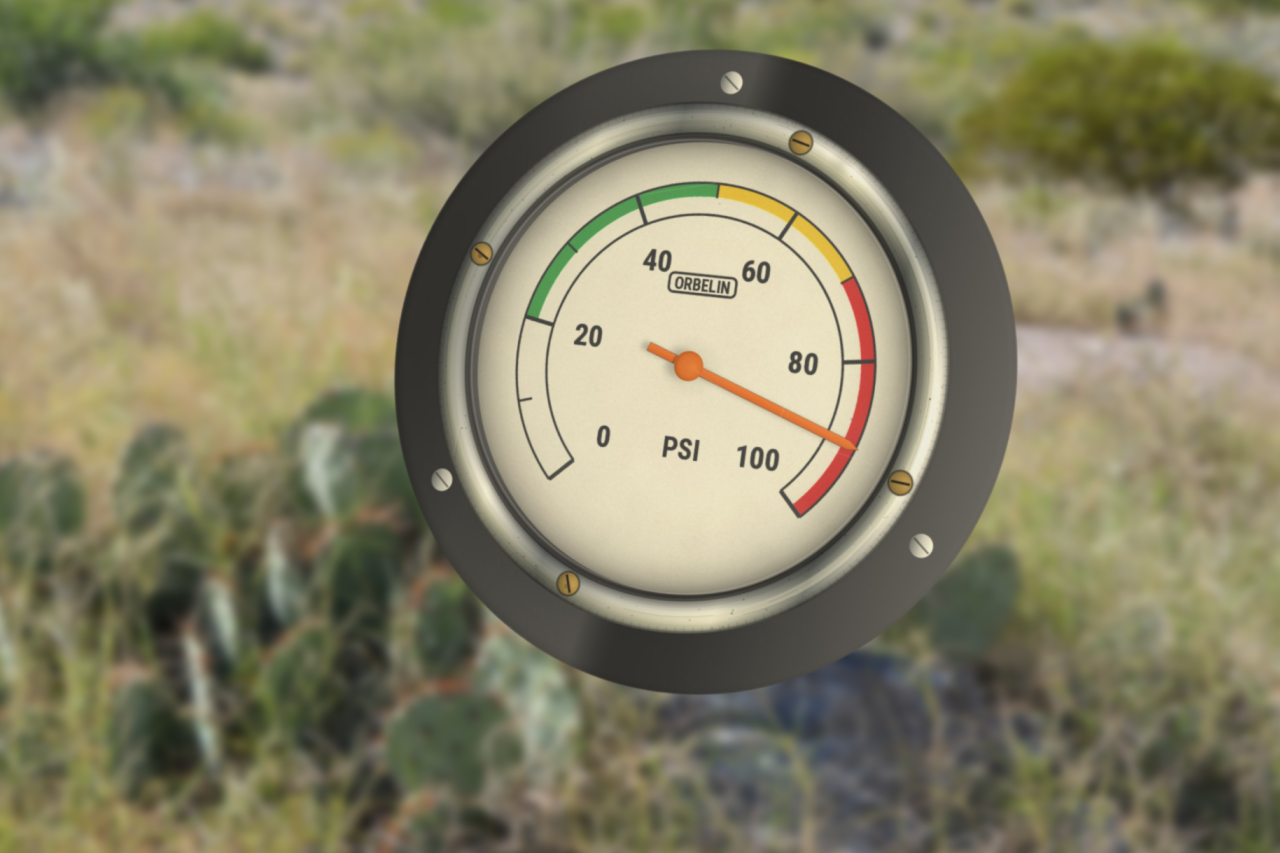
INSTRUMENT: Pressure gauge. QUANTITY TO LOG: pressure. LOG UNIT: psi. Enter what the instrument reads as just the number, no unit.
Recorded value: 90
